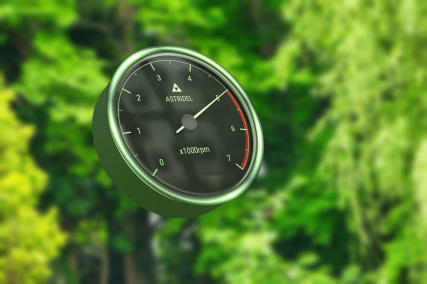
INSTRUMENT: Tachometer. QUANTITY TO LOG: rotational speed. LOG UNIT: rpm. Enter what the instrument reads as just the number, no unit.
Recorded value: 5000
